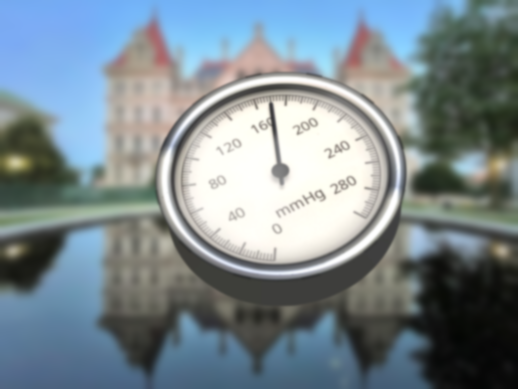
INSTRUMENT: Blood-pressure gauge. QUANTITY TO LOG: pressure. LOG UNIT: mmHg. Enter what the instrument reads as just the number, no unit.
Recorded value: 170
